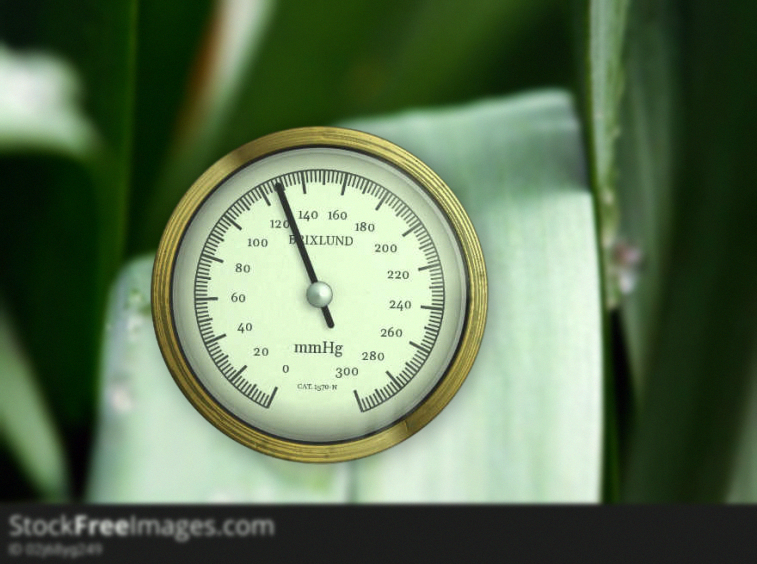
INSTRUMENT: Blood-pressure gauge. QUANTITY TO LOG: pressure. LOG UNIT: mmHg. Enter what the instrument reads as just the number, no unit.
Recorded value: 128
